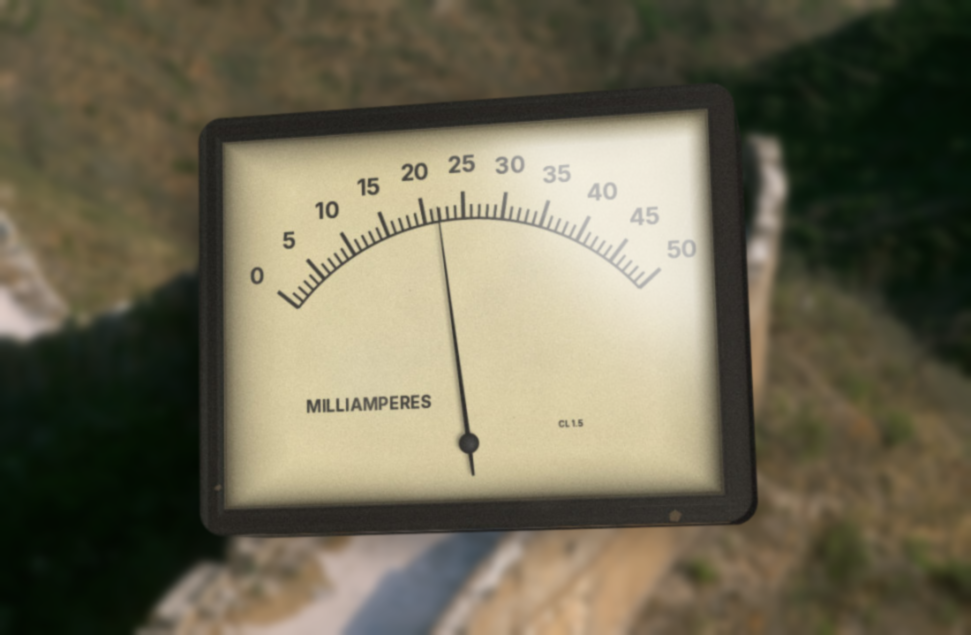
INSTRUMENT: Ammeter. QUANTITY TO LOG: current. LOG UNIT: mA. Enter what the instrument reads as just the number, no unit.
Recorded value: 22
